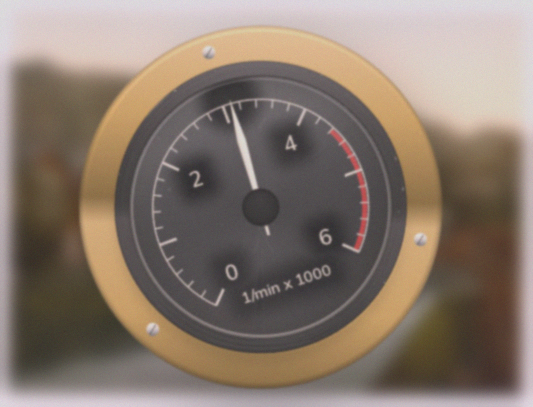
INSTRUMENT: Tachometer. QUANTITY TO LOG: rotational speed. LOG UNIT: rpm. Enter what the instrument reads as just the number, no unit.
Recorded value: 3100
